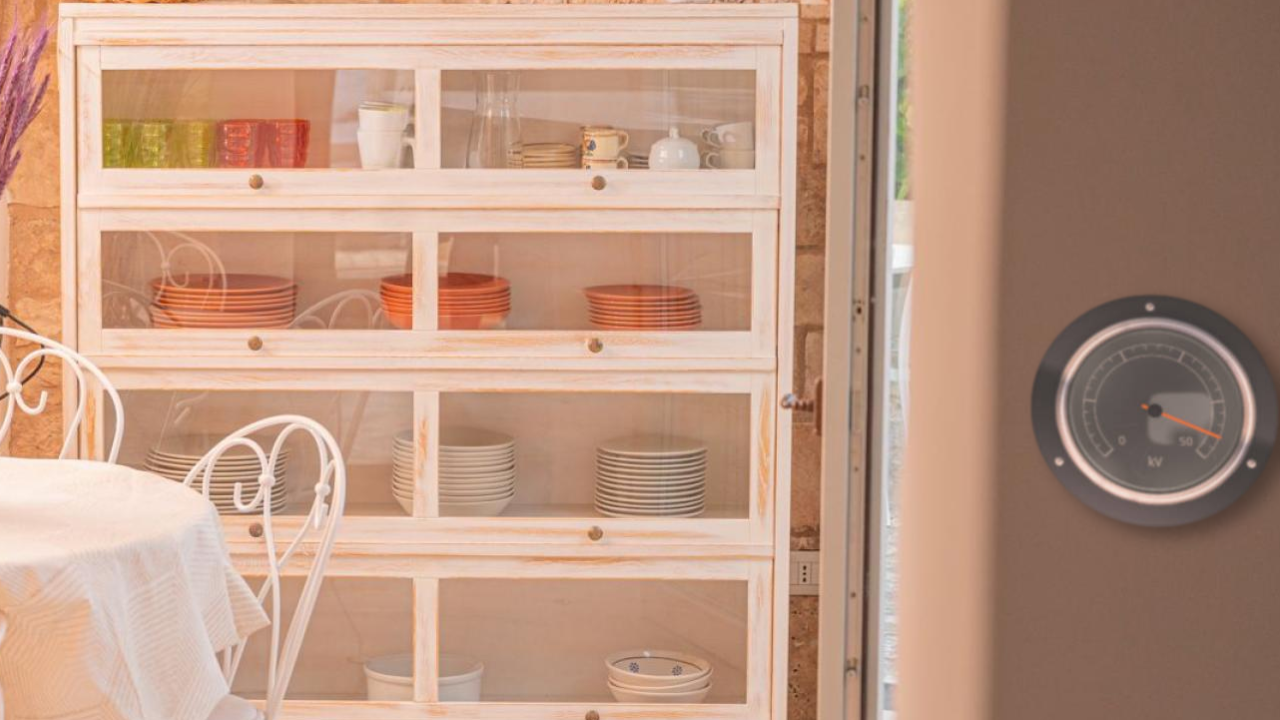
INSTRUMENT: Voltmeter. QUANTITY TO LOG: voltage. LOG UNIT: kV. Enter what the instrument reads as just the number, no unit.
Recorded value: 46
